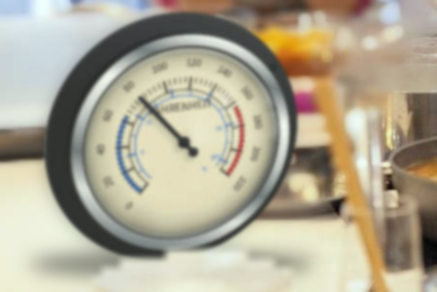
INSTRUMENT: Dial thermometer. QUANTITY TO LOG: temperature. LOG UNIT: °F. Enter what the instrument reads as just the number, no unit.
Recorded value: 80
